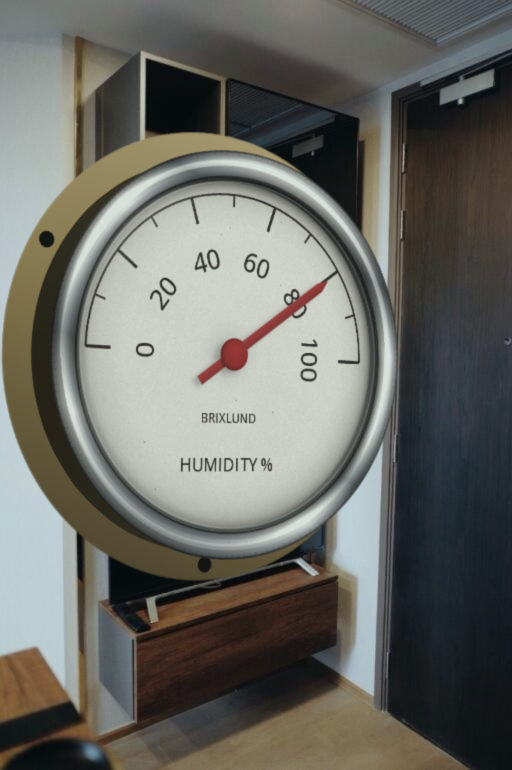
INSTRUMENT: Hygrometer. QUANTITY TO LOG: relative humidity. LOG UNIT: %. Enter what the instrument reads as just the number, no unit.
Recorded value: 80
